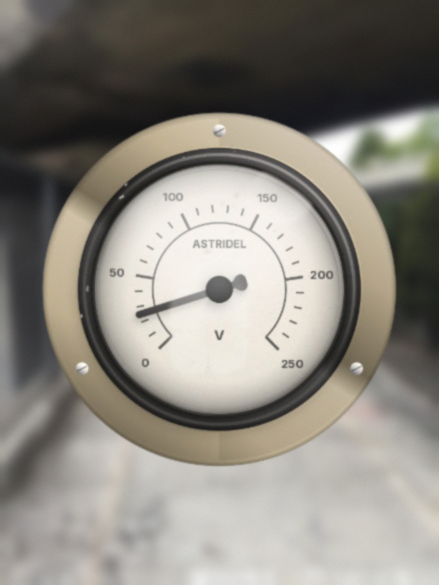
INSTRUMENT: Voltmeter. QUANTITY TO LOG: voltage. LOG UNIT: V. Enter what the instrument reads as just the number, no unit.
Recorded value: 25
